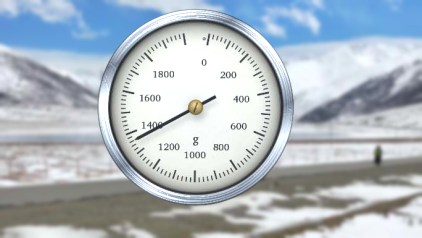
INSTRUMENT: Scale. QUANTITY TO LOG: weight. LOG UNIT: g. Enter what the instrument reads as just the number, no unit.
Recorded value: 1360
